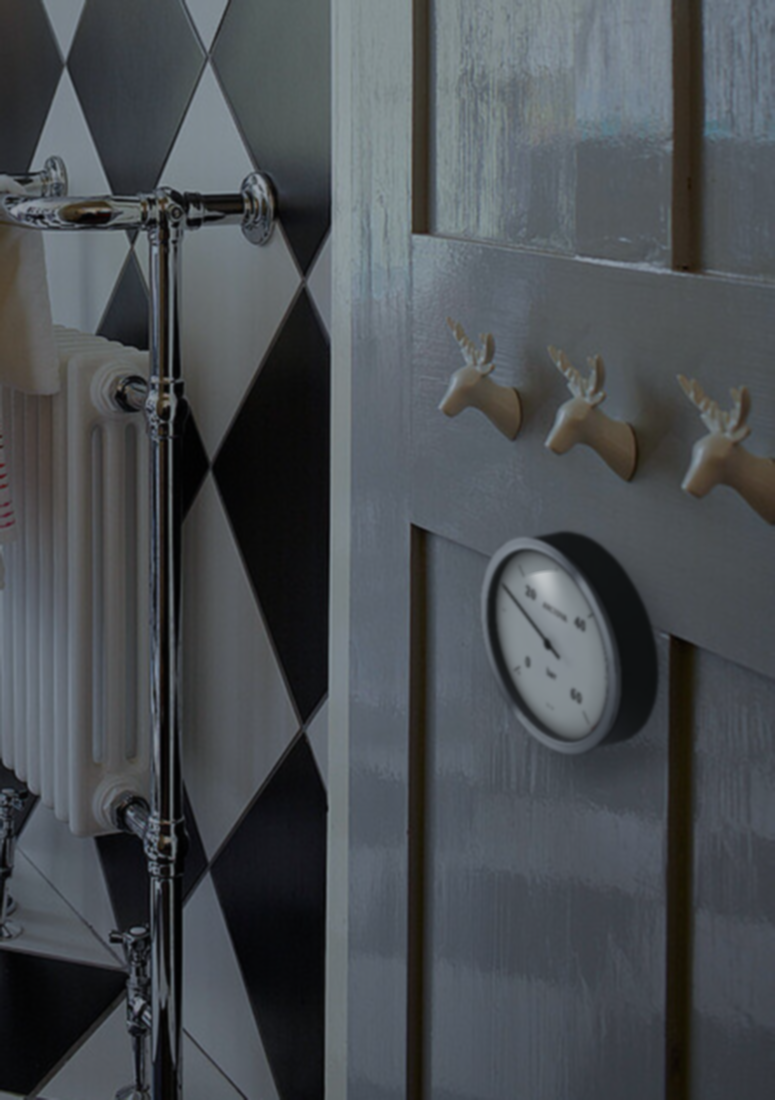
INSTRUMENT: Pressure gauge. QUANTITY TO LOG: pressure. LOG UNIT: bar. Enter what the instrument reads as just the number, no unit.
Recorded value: 15
